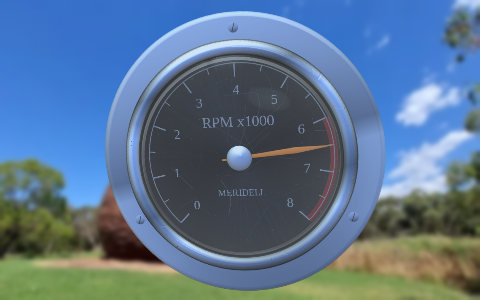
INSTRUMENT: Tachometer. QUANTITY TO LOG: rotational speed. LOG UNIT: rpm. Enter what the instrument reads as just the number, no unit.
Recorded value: 6500
